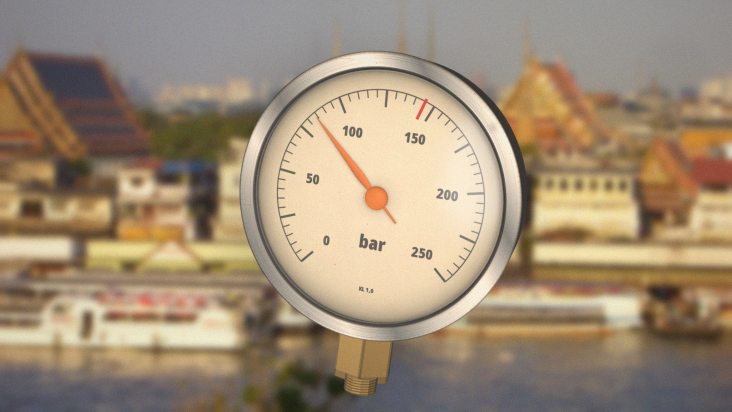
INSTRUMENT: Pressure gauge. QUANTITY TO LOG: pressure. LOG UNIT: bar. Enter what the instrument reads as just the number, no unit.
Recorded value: 85
